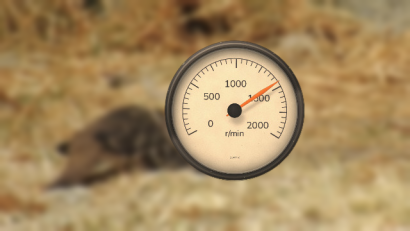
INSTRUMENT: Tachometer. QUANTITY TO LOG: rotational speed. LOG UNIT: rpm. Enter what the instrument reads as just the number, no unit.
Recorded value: 1450
